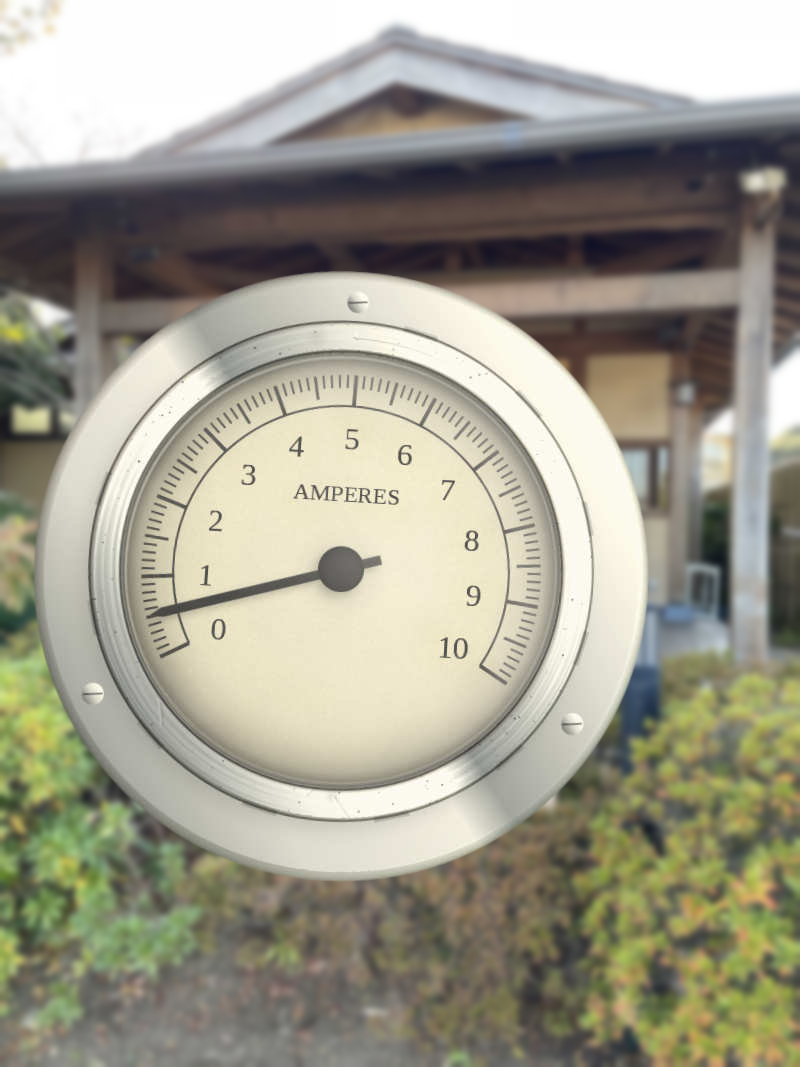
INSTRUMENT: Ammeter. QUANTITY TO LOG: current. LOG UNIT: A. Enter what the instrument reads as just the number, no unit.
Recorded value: 0.5
